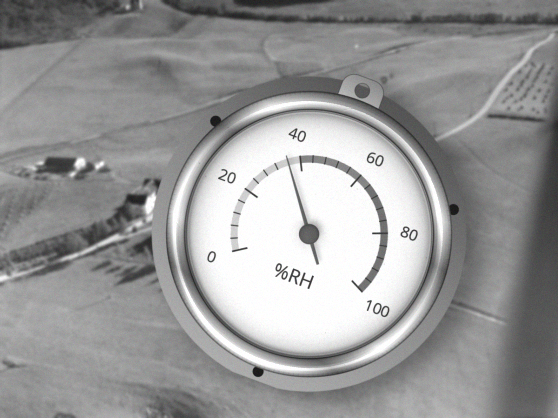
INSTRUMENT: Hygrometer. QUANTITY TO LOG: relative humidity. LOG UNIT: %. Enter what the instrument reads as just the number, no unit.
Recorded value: 36
